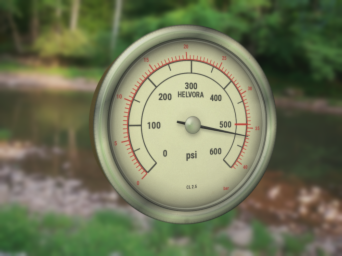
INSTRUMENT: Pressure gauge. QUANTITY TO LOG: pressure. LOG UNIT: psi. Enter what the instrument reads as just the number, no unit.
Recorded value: 525
